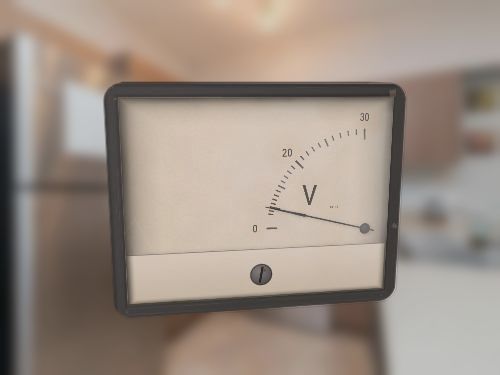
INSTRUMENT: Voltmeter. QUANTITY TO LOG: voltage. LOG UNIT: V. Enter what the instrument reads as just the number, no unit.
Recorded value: 10
